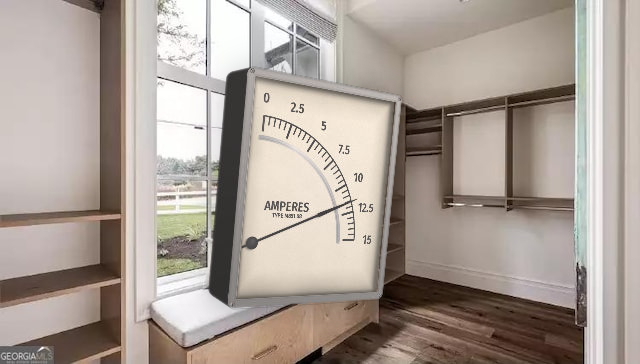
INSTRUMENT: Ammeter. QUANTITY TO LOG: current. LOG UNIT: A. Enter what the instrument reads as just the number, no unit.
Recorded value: 11.5
